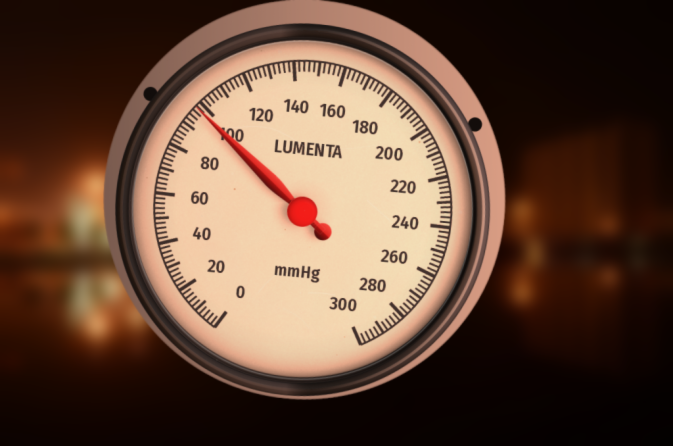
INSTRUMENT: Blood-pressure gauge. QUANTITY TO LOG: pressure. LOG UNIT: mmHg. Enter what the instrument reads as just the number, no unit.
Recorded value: 98
